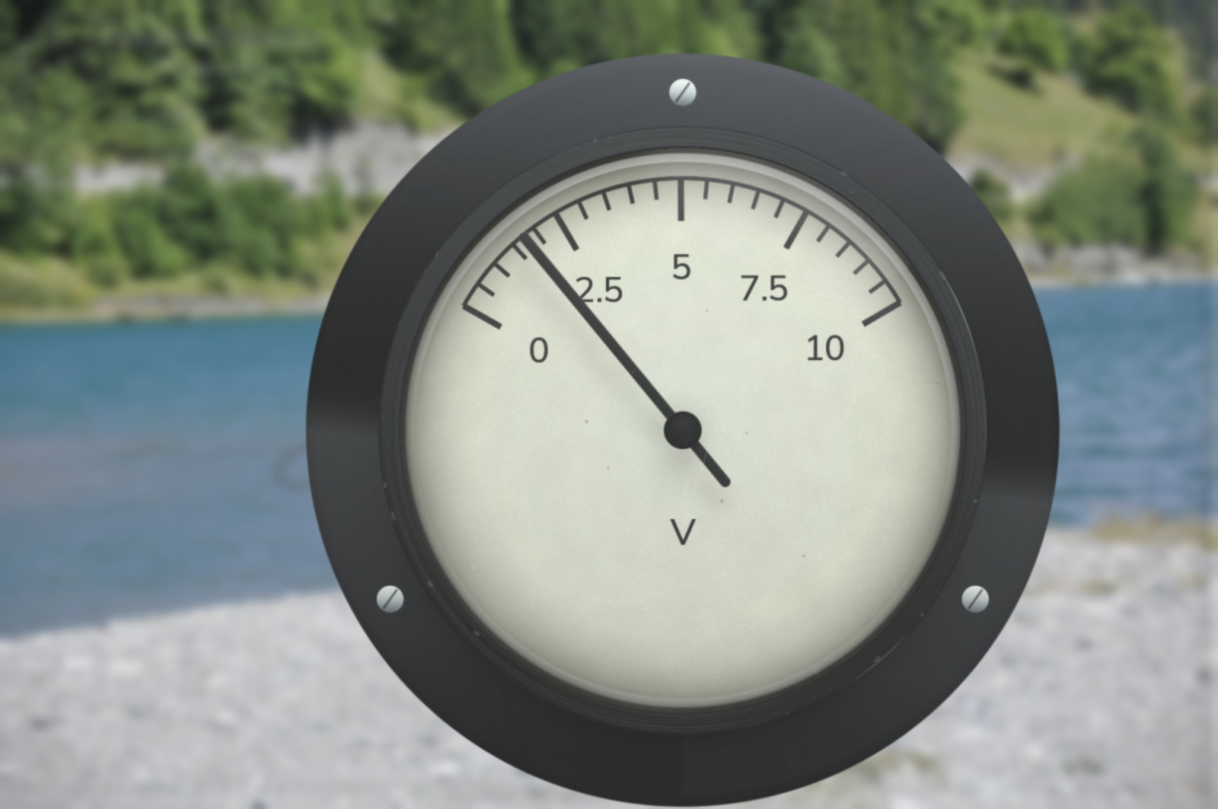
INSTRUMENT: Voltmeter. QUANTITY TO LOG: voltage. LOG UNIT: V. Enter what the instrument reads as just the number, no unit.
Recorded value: 1.75
